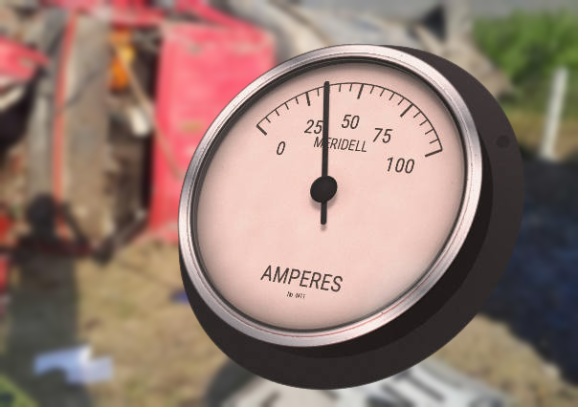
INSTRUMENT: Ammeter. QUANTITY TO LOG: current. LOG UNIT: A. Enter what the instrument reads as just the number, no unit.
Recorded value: 35
